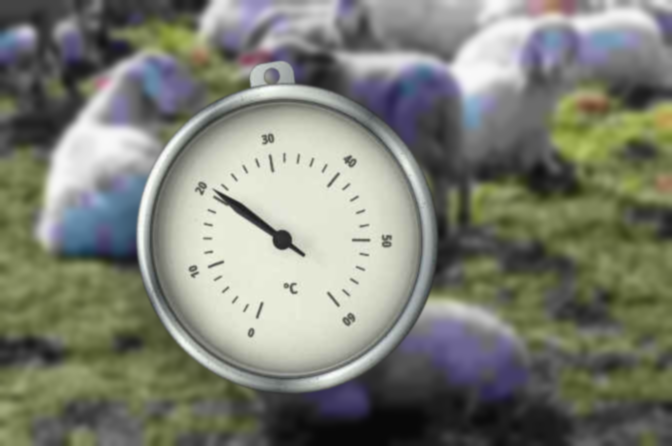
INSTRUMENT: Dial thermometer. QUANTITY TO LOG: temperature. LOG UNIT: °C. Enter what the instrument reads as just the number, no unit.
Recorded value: 21
